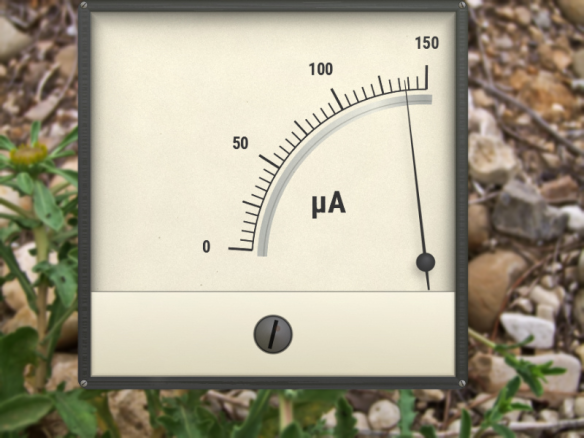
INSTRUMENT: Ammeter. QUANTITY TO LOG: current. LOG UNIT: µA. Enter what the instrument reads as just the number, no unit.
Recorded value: 137.5
